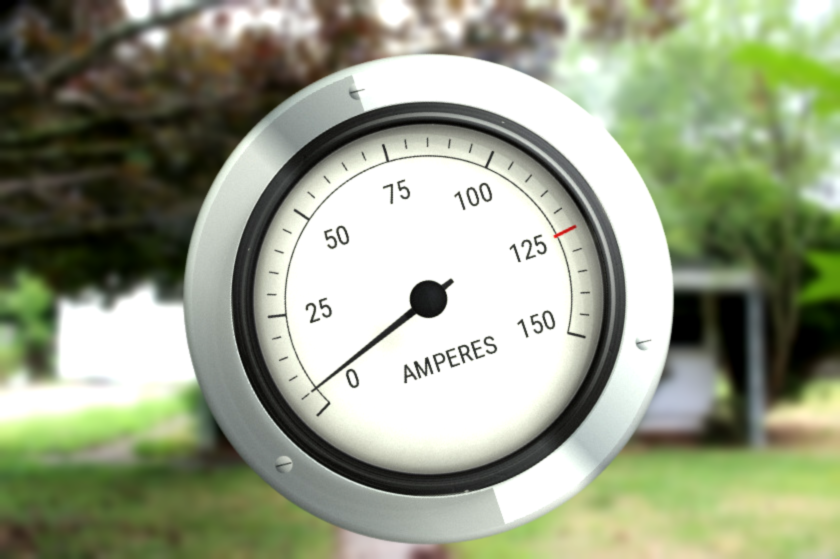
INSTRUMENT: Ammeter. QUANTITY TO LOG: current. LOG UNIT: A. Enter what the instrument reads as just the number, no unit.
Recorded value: 5
